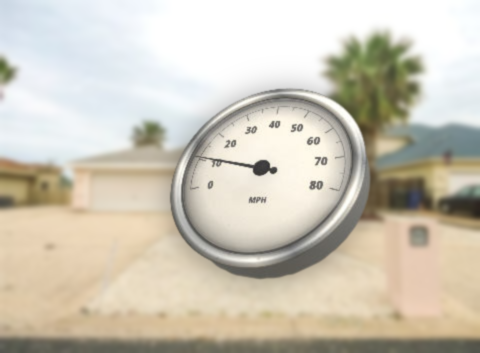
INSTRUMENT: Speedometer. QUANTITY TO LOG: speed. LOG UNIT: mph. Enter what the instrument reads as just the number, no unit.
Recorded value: 10
